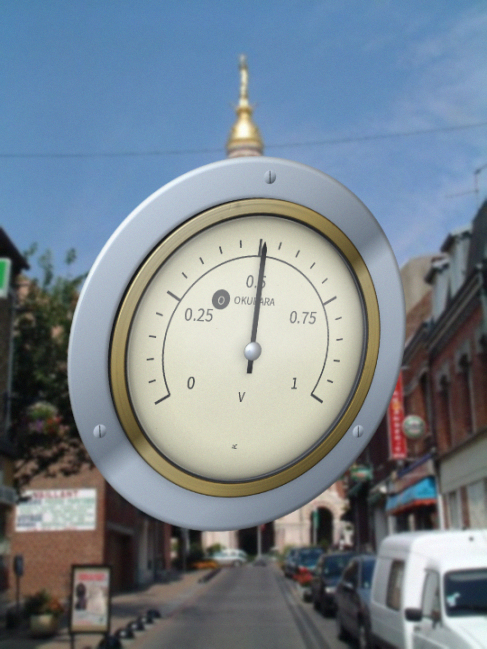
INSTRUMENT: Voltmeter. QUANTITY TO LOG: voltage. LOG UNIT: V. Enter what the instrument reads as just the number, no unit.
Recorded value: 0.5
